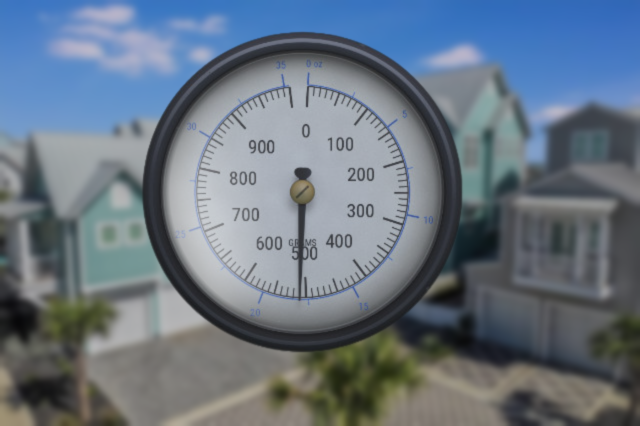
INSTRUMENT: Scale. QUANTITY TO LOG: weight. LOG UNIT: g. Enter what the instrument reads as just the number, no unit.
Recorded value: 510
